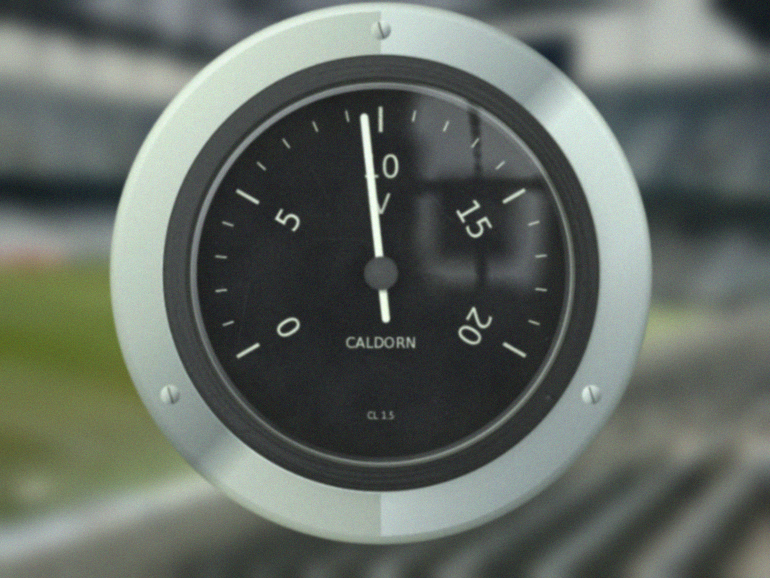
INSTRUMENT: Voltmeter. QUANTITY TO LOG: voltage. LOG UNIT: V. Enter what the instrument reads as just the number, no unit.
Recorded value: 9.5
